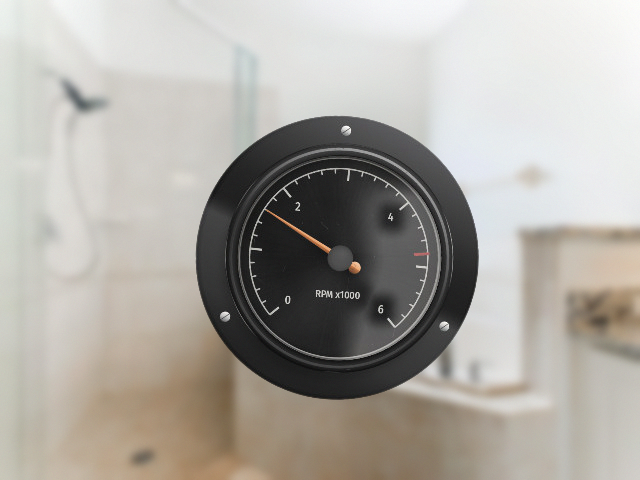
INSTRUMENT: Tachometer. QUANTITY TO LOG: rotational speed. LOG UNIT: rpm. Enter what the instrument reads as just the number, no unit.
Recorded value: 1600
